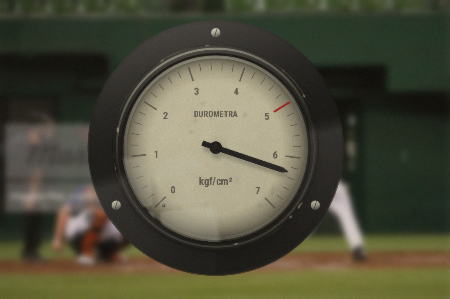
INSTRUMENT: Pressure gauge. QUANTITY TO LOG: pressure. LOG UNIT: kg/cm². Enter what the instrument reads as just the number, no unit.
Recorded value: 6.3
